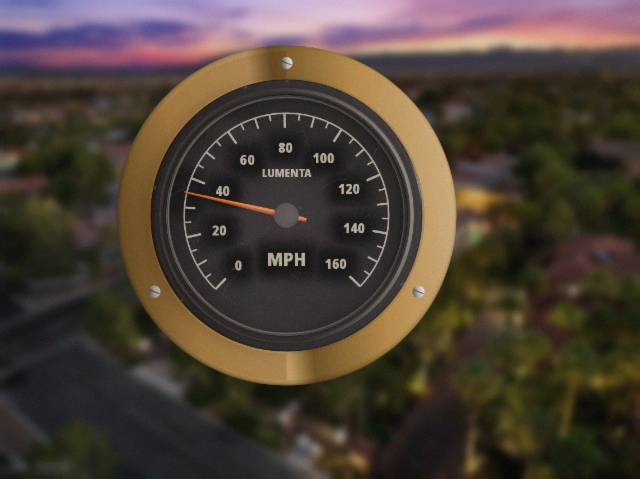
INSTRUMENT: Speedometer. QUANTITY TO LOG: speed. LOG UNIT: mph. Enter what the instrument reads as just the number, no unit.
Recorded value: 35
